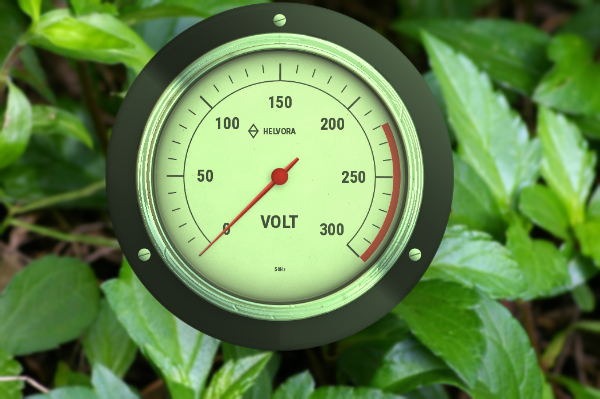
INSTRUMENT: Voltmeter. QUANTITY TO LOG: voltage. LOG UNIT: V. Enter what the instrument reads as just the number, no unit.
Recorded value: 0
